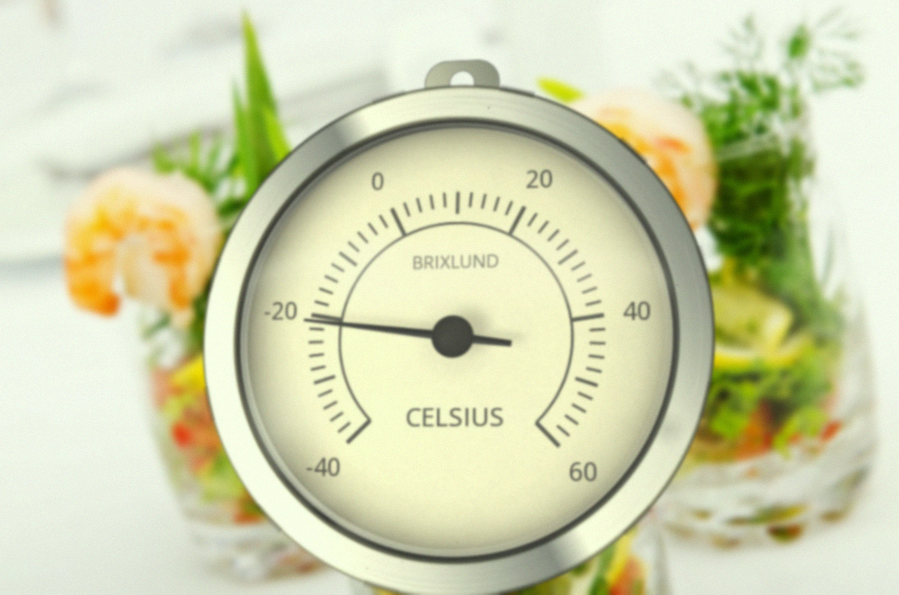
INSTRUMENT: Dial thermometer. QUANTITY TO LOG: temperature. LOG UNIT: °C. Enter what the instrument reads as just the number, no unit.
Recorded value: -21
